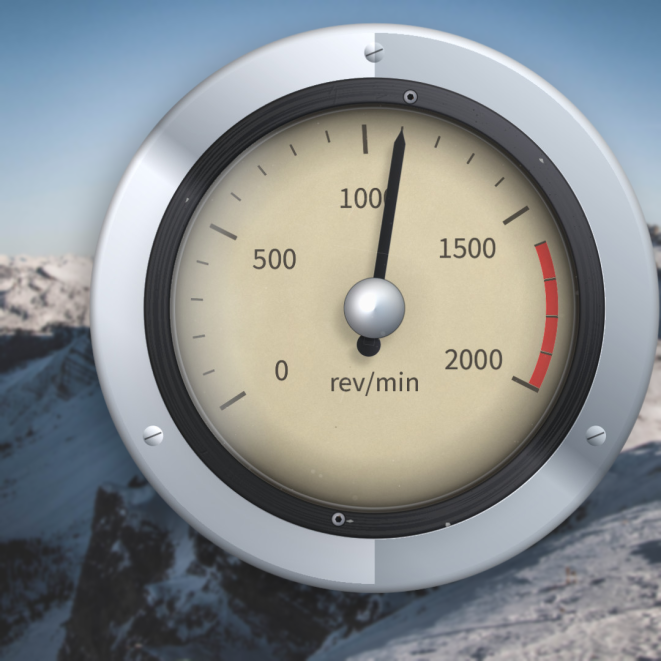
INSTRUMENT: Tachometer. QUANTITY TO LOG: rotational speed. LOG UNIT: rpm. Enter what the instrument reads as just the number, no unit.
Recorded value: 1100
